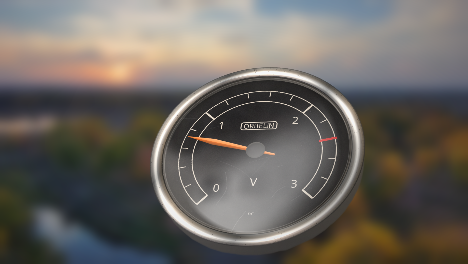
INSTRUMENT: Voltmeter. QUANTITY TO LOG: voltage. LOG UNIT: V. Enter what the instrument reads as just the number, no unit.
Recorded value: 0.7
